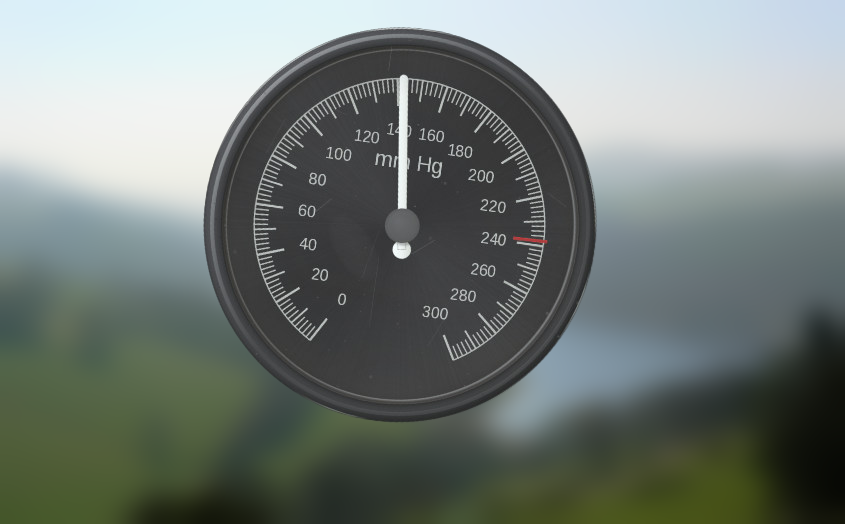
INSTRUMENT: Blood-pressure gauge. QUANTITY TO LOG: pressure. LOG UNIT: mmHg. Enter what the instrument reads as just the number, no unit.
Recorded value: 142
